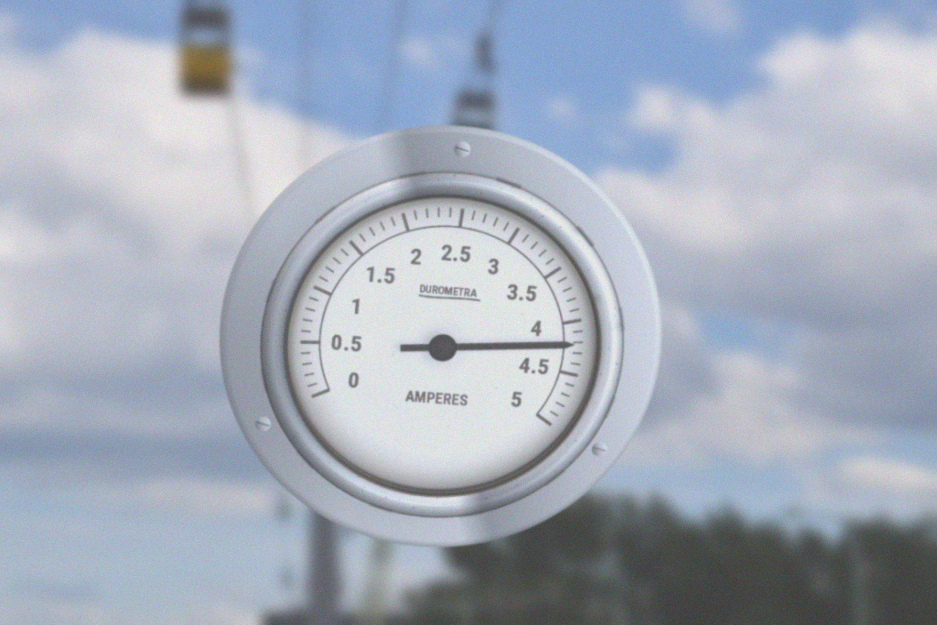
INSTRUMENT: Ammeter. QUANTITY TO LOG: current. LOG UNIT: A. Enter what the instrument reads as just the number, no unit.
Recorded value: 4.2
